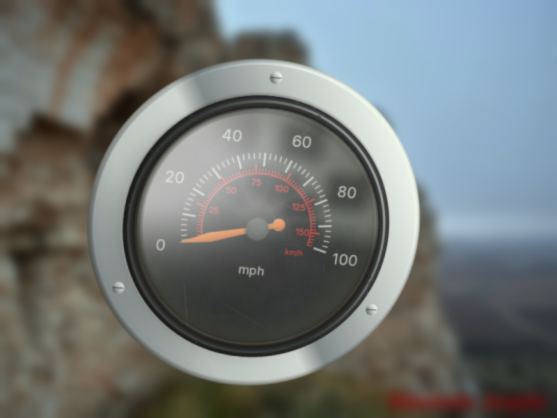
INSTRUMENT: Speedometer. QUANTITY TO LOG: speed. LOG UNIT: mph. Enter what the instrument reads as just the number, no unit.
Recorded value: 0
